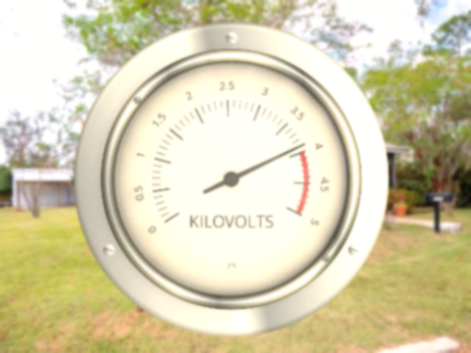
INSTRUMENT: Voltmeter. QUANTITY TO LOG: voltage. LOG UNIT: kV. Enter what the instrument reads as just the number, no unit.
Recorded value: 3.9
